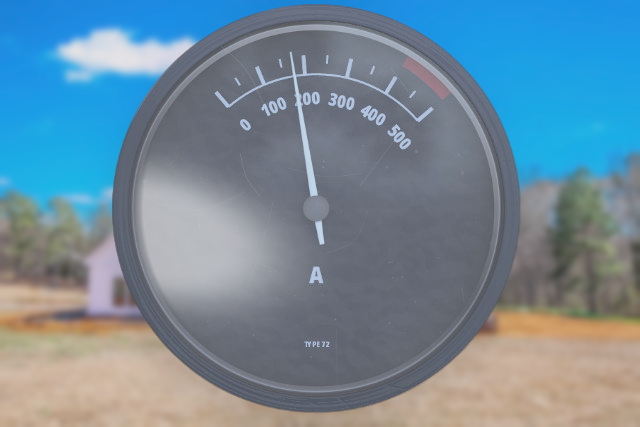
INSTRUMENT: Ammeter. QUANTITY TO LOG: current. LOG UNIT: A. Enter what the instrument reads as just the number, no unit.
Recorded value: 175
